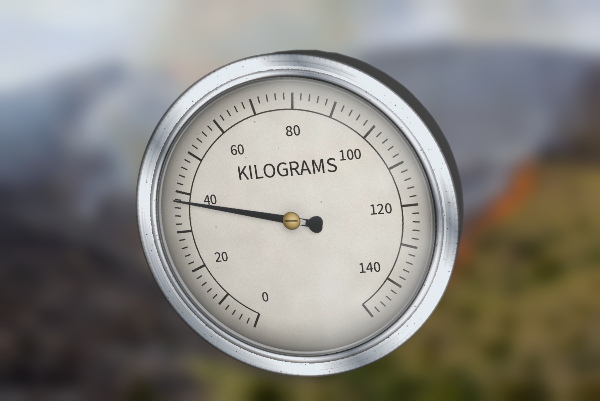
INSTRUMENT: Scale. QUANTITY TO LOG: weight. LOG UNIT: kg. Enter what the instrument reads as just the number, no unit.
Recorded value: 38
